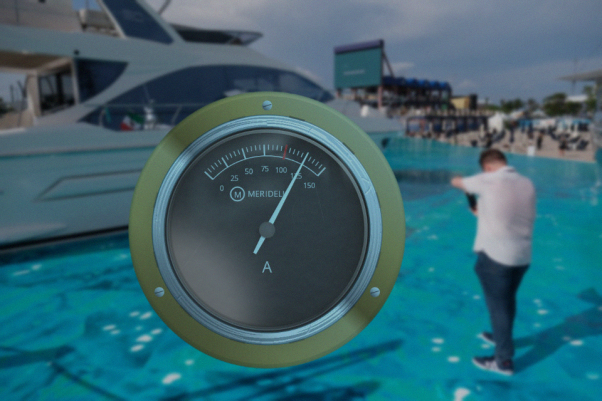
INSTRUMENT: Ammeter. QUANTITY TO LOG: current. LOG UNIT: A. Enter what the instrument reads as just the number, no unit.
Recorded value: 125
